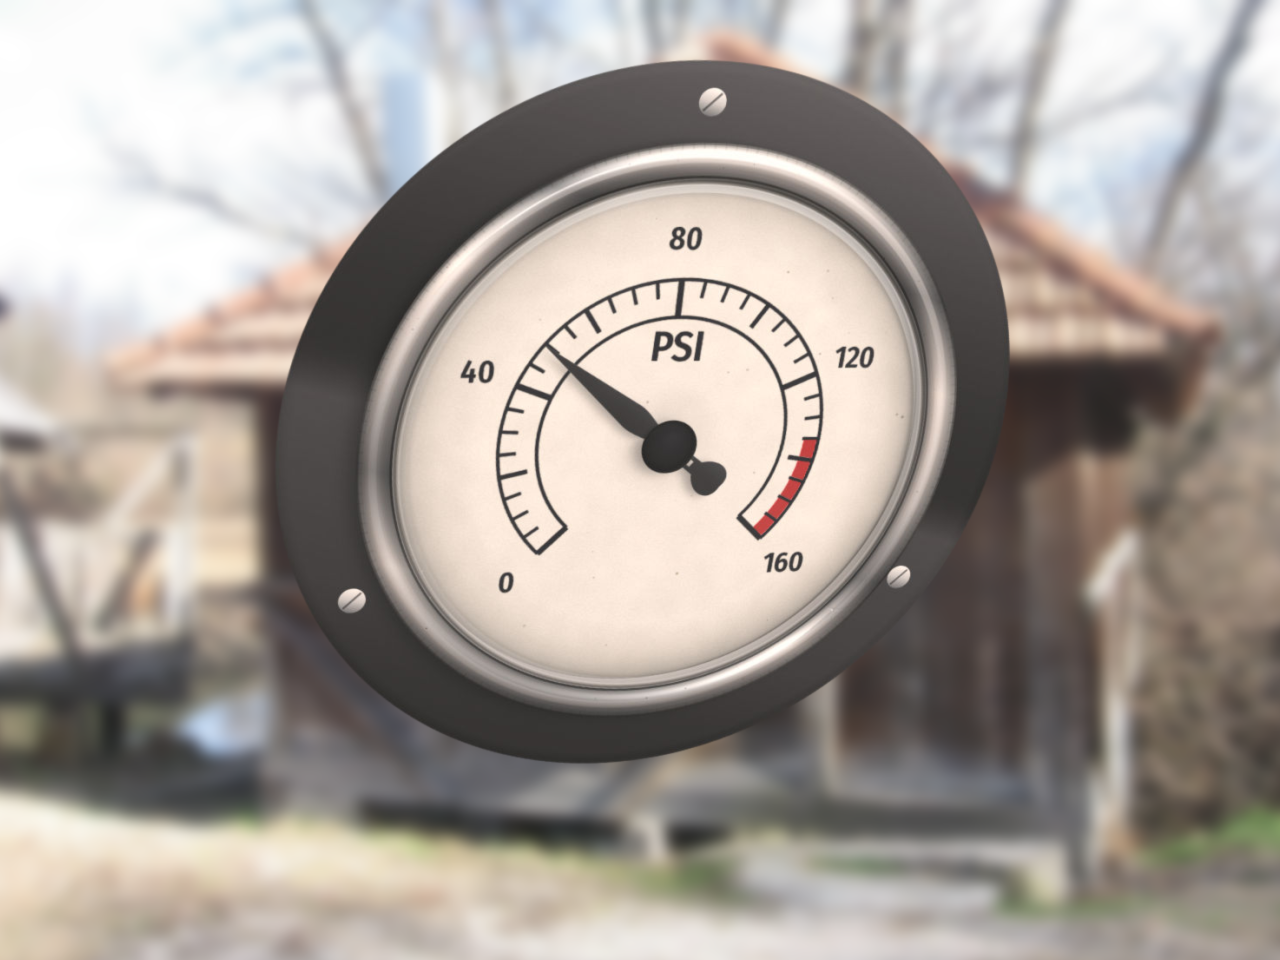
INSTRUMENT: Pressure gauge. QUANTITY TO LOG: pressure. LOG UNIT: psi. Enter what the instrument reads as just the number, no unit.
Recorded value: 50
